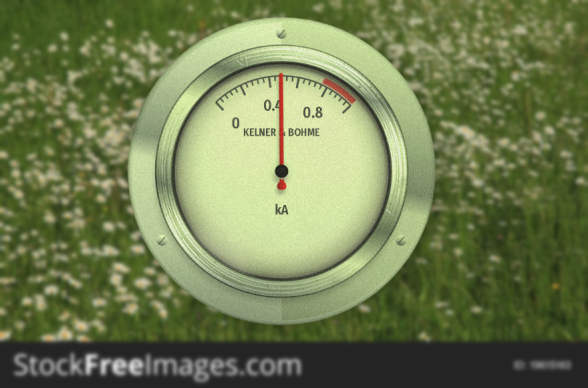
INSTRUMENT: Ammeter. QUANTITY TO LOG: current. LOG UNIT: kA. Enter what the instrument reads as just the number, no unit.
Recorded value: 0.48
